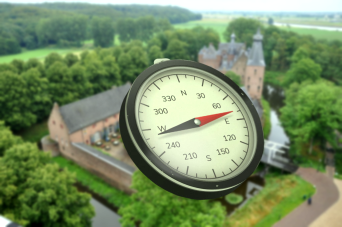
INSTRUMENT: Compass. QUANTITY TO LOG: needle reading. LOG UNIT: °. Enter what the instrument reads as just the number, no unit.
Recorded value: 80
